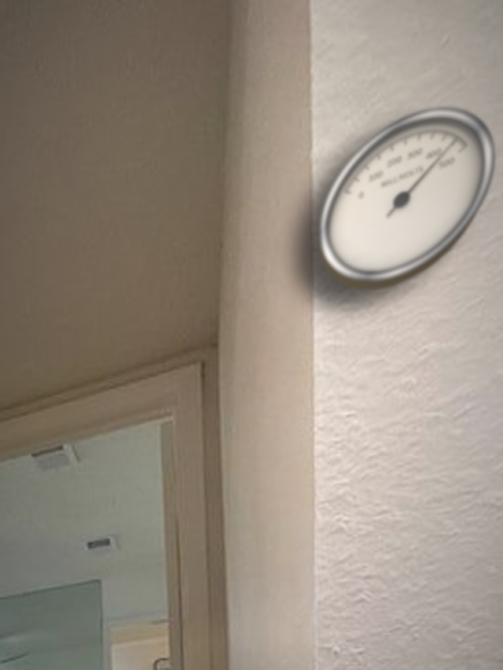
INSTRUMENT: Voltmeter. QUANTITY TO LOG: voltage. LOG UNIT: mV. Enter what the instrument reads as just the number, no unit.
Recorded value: 450
